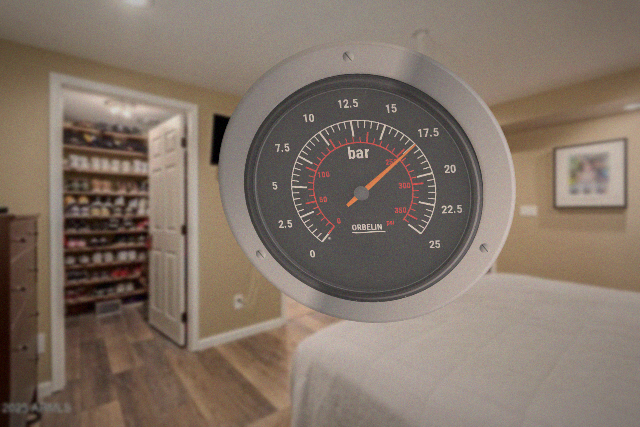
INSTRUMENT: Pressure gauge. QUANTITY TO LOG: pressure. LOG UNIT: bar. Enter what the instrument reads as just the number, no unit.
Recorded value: 17.5
